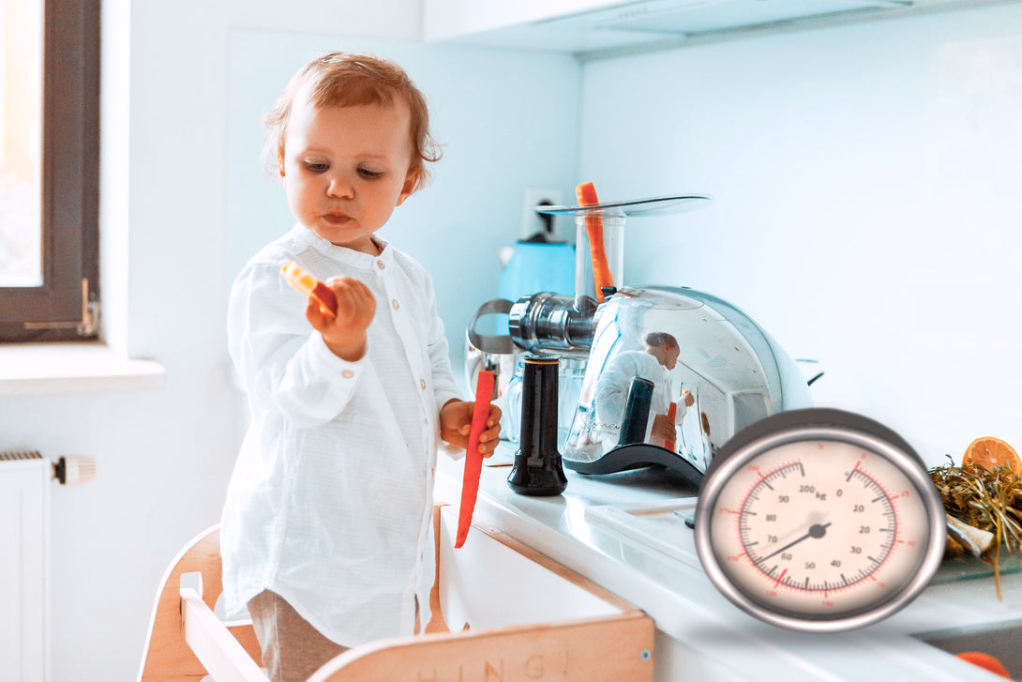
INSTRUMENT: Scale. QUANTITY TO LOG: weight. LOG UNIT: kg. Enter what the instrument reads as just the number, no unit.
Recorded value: 65
